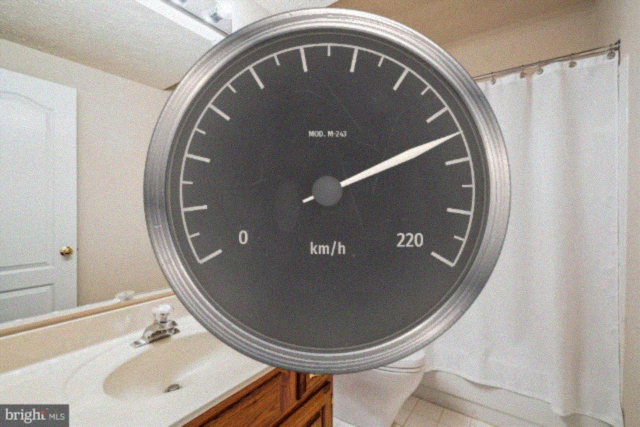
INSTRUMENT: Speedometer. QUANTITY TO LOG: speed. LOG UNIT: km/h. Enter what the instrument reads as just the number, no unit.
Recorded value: 170
